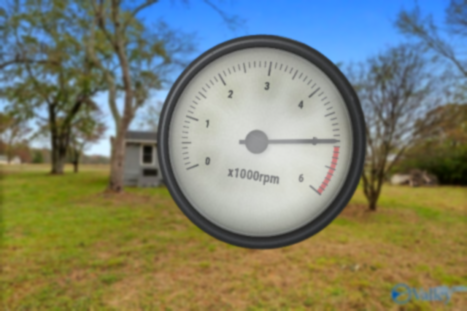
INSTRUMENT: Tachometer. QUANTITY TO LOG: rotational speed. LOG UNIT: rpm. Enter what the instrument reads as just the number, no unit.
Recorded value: 5000
